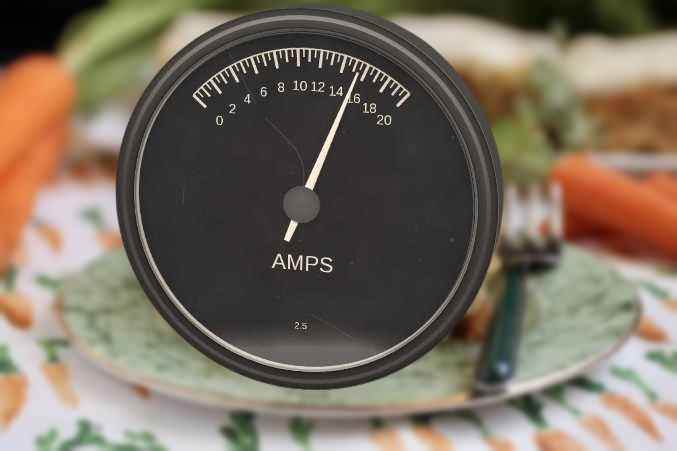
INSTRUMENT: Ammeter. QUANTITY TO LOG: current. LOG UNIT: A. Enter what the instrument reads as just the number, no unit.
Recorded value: 15.5
